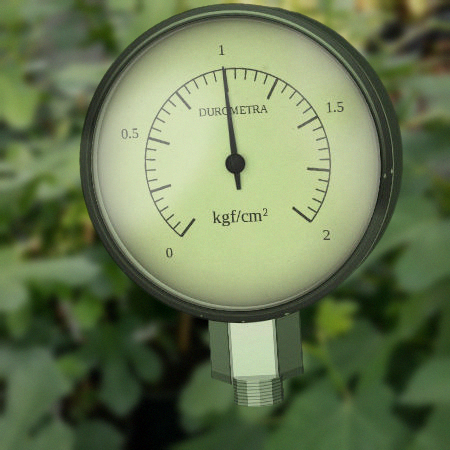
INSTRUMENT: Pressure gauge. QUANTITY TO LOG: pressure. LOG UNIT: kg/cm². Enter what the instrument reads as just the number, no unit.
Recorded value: 1
